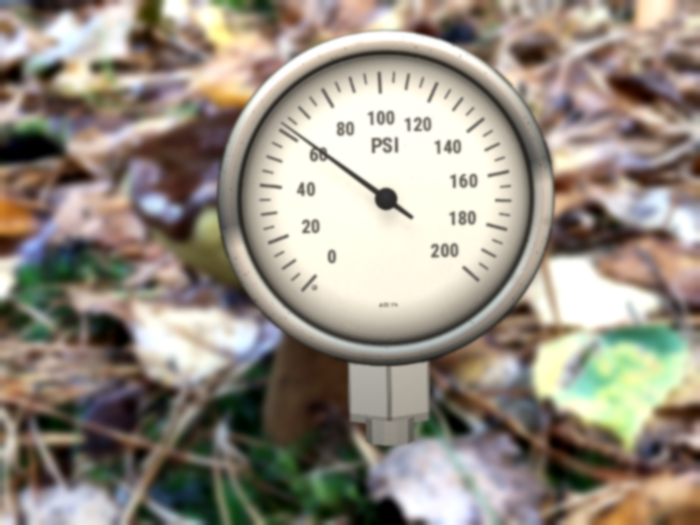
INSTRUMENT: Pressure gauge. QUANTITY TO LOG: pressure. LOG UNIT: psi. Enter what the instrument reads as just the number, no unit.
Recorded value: 62.5
